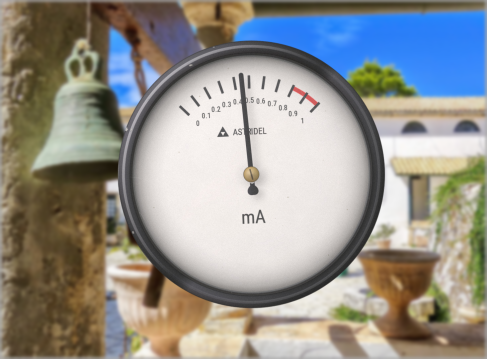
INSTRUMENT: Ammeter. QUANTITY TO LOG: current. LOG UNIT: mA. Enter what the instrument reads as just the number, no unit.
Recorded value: 0.45
